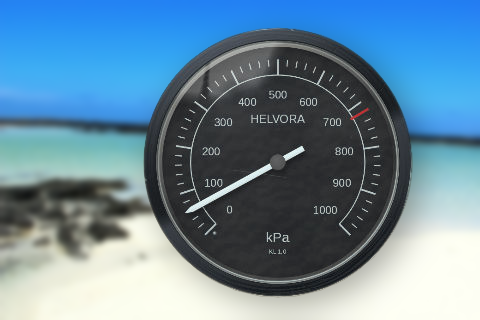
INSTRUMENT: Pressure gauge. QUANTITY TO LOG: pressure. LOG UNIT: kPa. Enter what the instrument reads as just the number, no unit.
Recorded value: 60
